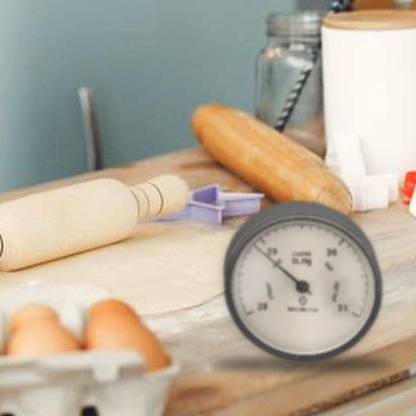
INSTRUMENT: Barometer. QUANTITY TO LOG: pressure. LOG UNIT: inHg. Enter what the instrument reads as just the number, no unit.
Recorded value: 28.9
